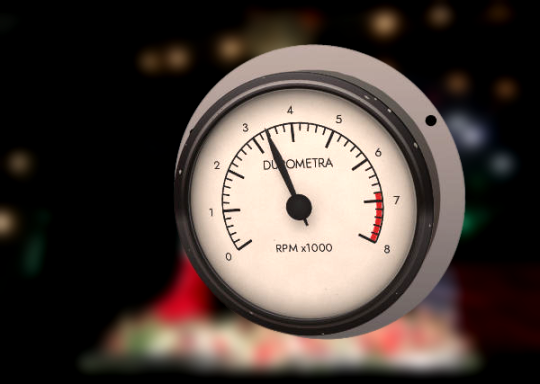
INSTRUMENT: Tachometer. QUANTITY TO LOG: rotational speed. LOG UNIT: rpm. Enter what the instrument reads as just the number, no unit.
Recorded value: 3400
